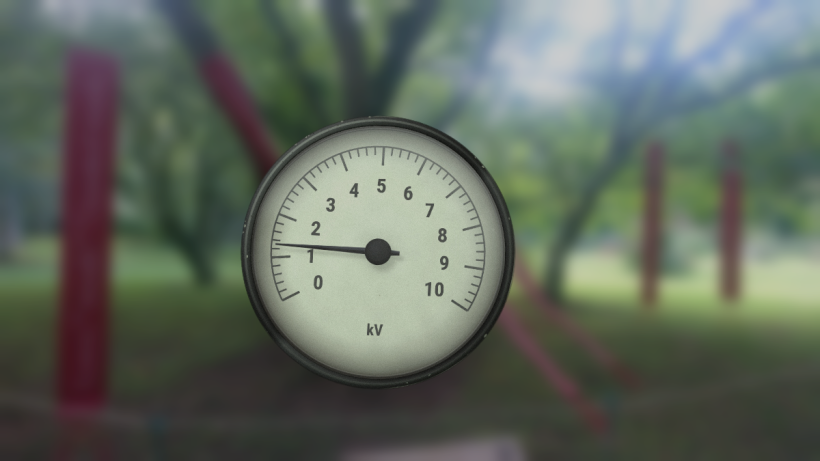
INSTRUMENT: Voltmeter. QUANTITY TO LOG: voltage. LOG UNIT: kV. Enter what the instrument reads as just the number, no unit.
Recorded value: 1.3
